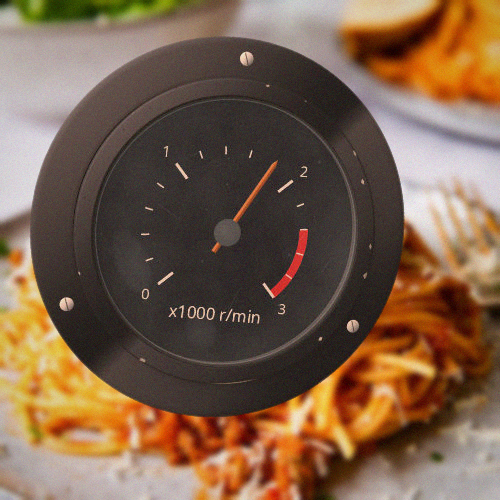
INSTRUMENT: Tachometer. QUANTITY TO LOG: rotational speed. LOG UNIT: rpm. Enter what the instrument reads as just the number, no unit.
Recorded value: 1800
